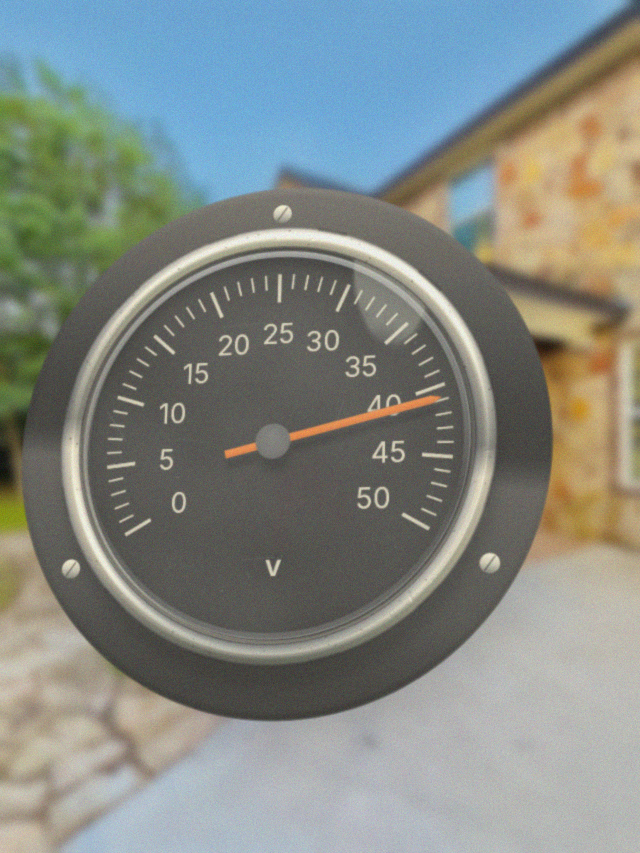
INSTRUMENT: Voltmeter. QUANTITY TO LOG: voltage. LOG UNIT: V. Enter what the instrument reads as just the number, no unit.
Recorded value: 41
